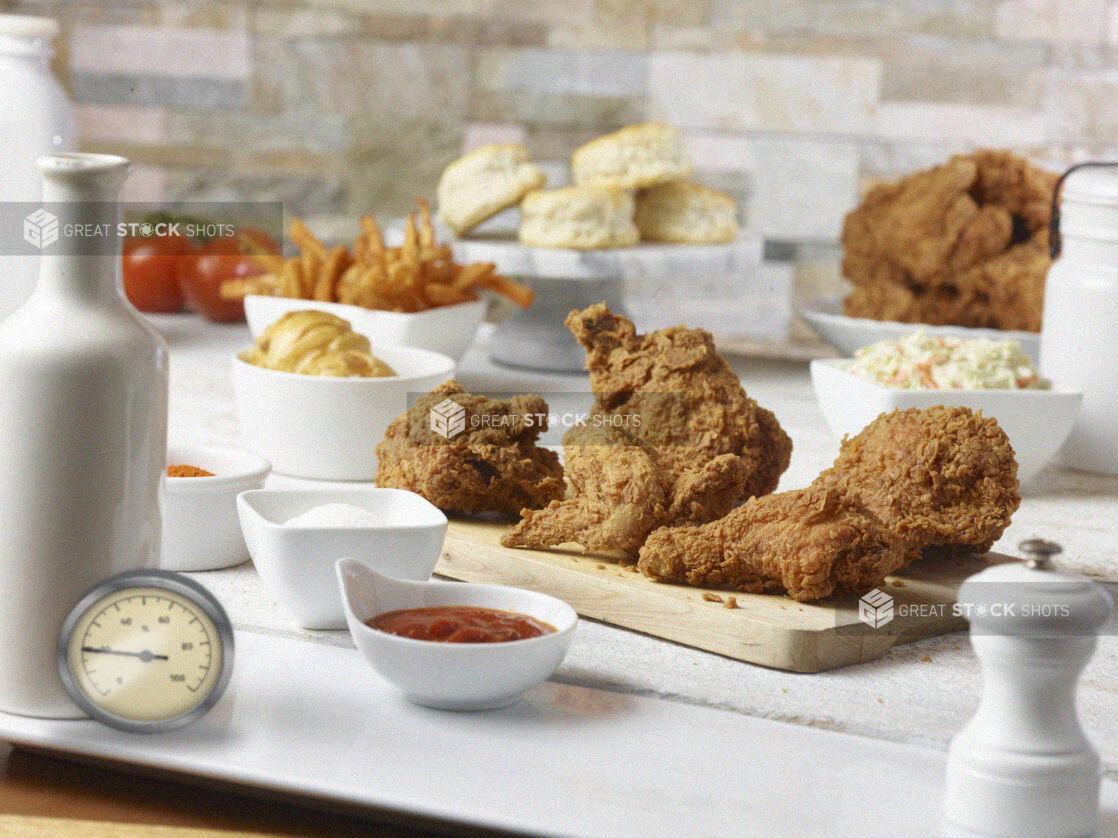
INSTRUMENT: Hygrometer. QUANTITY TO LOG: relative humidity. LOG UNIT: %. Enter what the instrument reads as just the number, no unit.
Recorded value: 20
